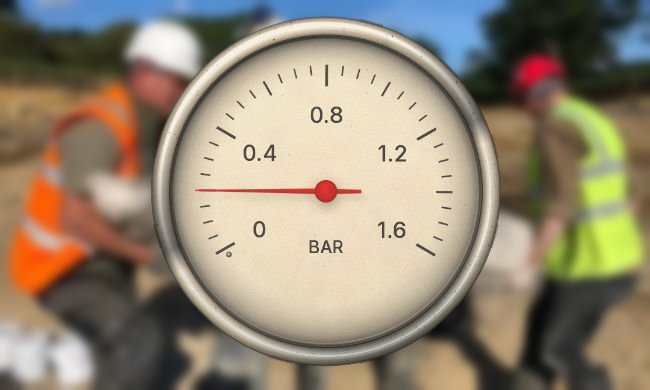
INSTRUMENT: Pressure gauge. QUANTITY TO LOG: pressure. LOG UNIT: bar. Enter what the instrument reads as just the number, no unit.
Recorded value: 0.2
